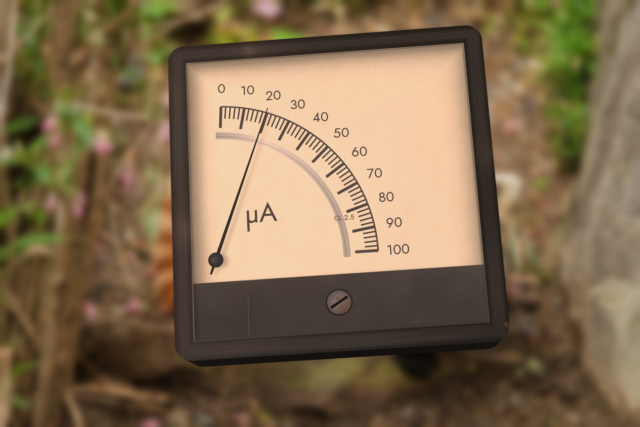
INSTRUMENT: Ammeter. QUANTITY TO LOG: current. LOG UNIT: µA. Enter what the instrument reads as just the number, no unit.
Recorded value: 20
